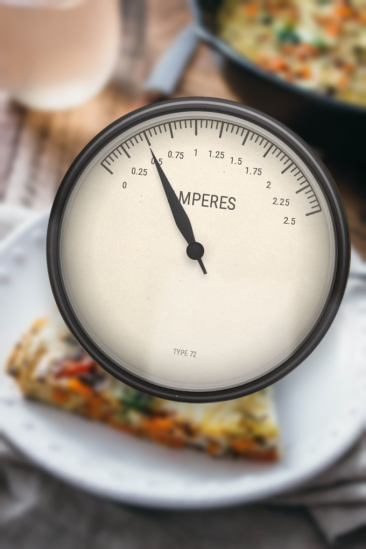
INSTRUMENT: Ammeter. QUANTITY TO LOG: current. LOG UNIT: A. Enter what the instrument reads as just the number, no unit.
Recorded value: 0.5
